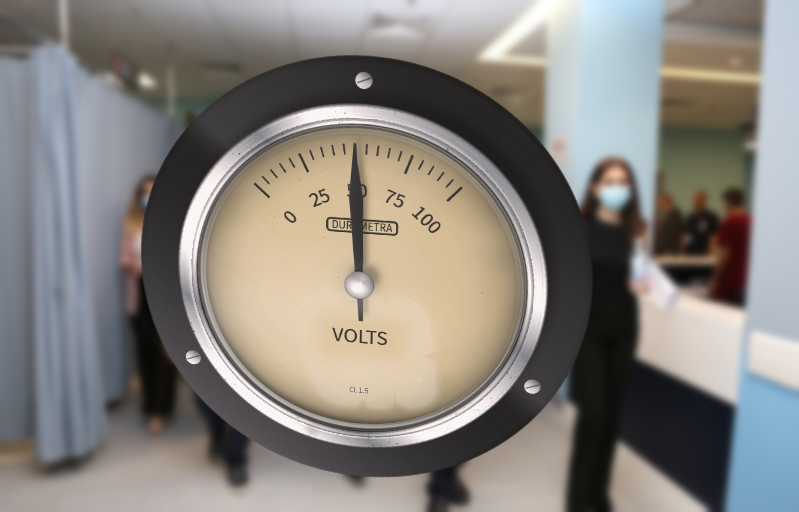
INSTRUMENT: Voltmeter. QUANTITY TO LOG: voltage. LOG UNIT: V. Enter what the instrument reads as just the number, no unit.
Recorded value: 50
